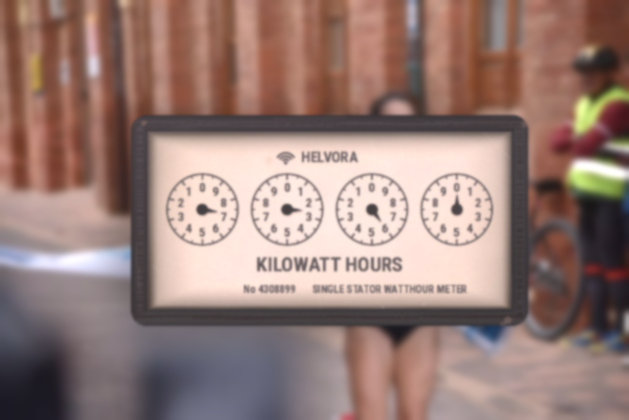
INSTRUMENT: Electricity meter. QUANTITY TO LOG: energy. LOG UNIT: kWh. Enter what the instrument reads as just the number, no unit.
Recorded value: 7260
